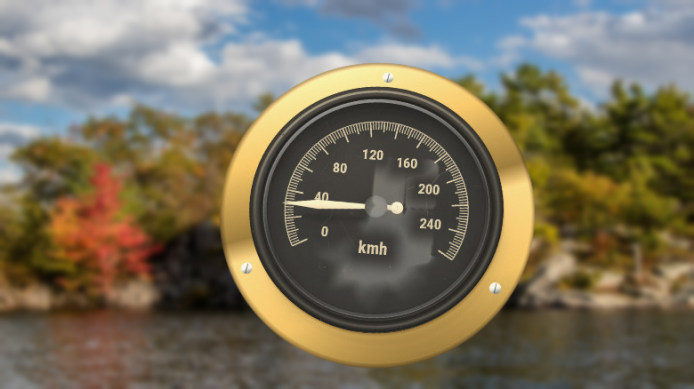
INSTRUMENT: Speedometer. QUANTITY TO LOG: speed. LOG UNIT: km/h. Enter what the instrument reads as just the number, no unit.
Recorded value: 30
